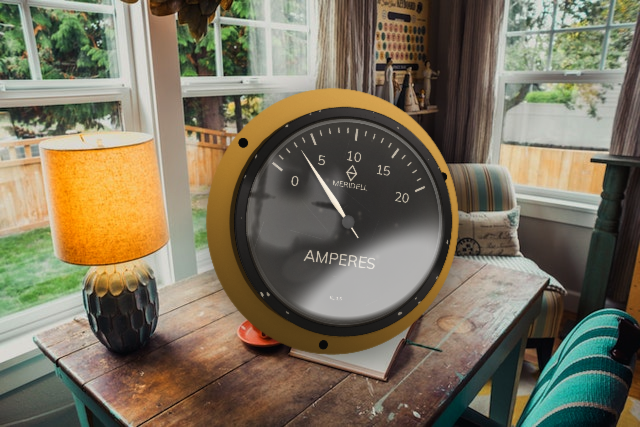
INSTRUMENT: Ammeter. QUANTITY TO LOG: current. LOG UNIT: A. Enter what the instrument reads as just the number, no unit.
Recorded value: 3
